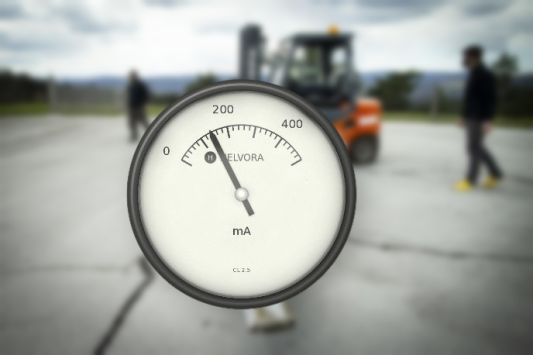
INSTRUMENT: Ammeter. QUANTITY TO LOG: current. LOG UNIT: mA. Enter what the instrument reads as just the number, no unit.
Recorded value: 140
